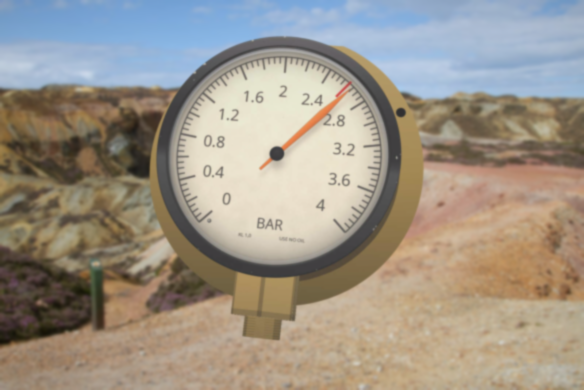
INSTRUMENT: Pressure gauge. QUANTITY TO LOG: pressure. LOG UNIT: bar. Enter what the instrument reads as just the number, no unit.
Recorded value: 2.65
